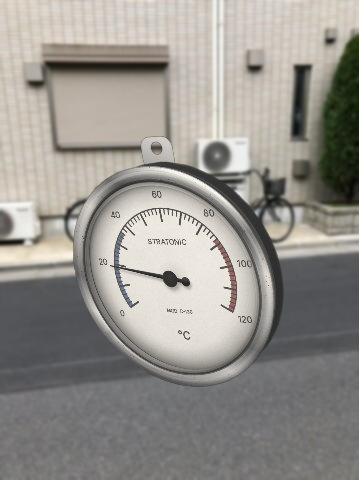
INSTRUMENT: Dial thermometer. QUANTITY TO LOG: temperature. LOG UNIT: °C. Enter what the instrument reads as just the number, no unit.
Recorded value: 20
